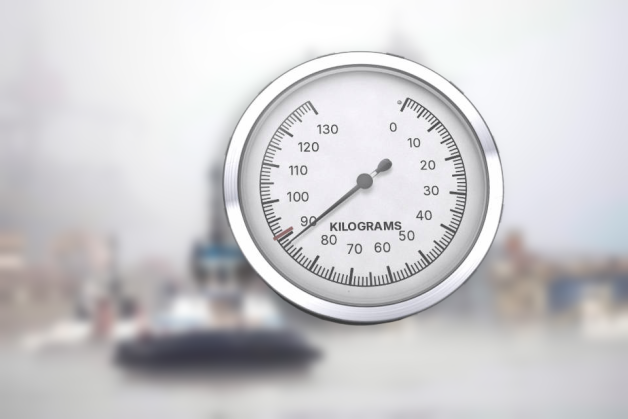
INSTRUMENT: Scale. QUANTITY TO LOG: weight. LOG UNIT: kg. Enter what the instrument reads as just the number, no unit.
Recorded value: 88
